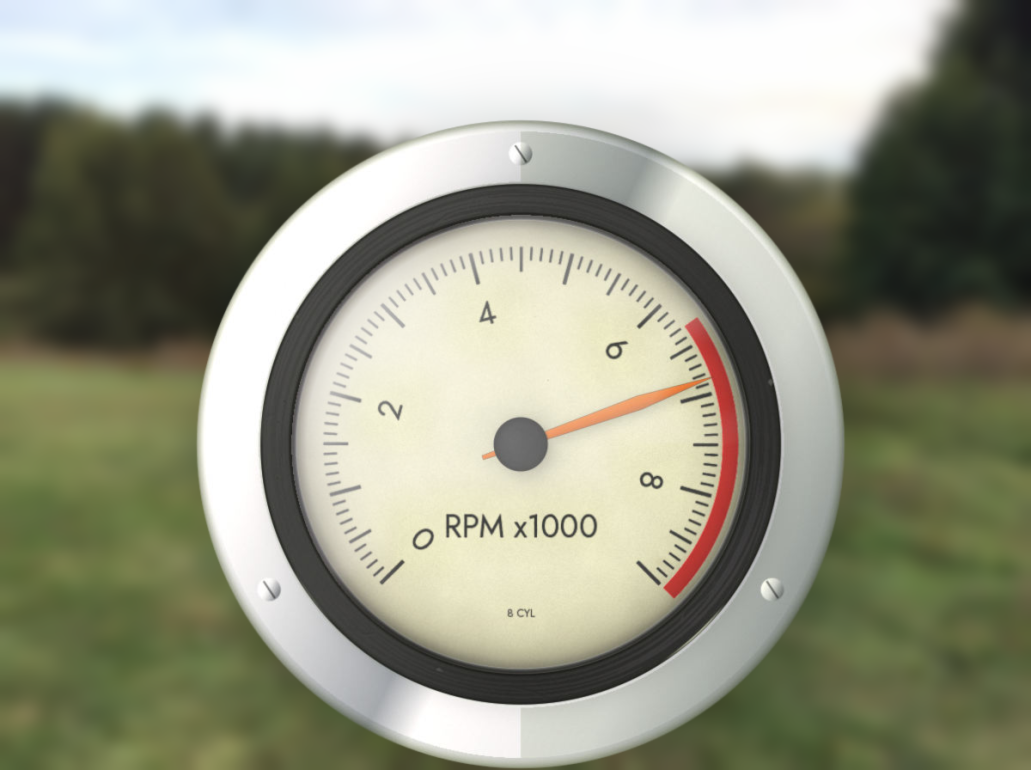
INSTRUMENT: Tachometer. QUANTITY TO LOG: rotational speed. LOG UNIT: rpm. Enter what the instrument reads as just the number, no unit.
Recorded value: 6850
